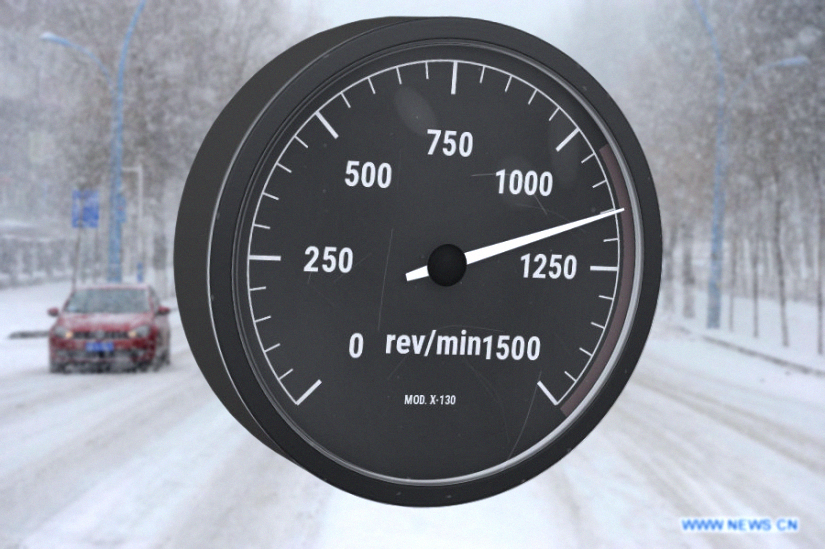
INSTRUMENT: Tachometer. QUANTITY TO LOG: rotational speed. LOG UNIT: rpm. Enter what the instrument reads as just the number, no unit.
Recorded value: 1150
